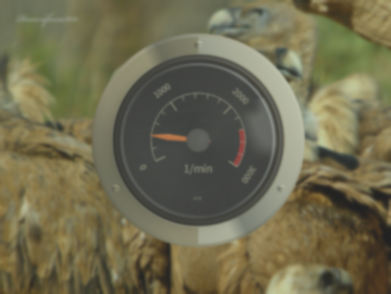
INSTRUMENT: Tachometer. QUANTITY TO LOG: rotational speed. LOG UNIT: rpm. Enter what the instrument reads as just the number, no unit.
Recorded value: 400
